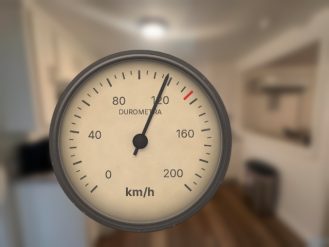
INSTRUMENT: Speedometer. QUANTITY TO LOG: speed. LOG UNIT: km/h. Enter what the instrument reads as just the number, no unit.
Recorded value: 117.5
